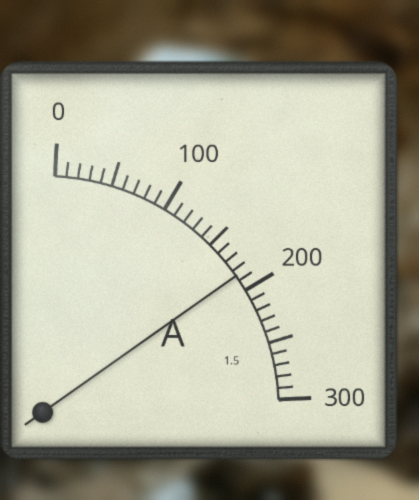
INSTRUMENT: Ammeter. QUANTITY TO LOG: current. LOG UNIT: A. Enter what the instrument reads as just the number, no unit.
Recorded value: 185
